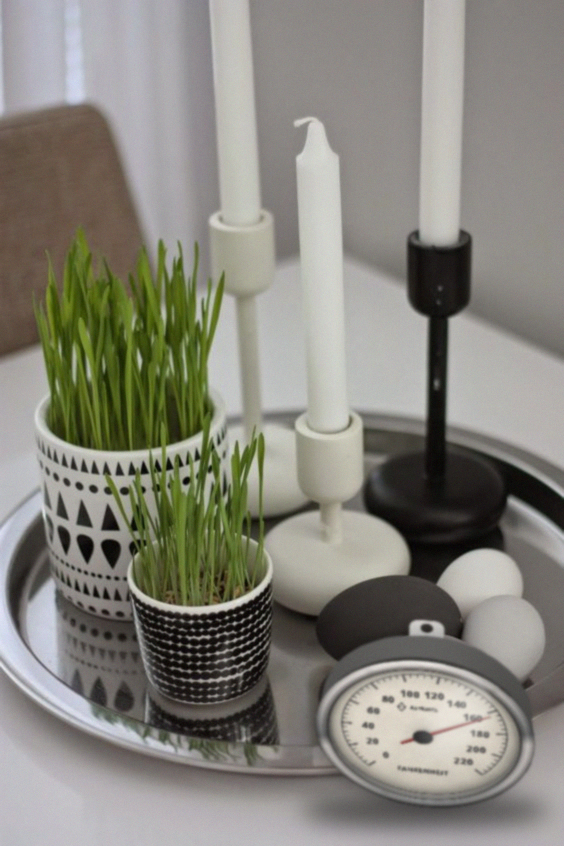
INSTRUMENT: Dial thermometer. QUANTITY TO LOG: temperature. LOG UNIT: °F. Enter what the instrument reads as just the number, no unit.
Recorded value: 160
